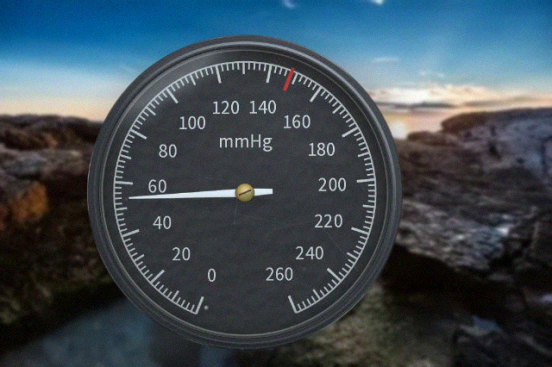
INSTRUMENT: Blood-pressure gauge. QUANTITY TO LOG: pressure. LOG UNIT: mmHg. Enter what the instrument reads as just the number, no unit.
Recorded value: 54
